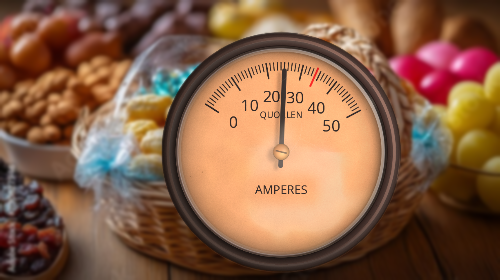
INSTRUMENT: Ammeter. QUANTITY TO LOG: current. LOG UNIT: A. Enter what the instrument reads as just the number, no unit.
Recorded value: 25
